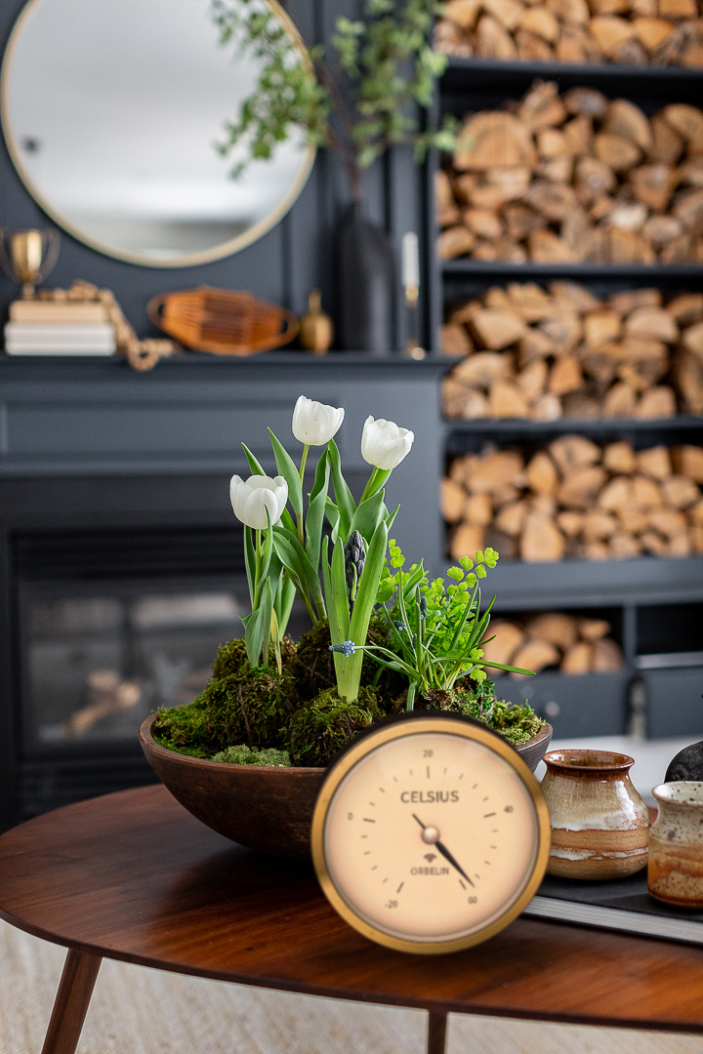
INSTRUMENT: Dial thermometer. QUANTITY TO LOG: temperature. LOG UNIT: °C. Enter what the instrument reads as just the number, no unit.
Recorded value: 58
